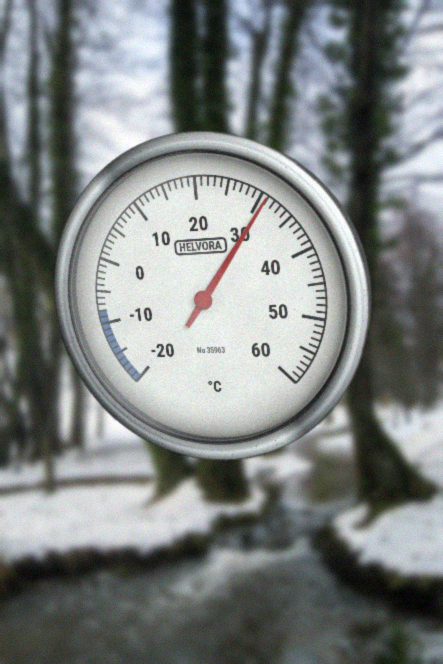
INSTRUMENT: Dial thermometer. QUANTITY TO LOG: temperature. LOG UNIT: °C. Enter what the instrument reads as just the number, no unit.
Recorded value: 31
